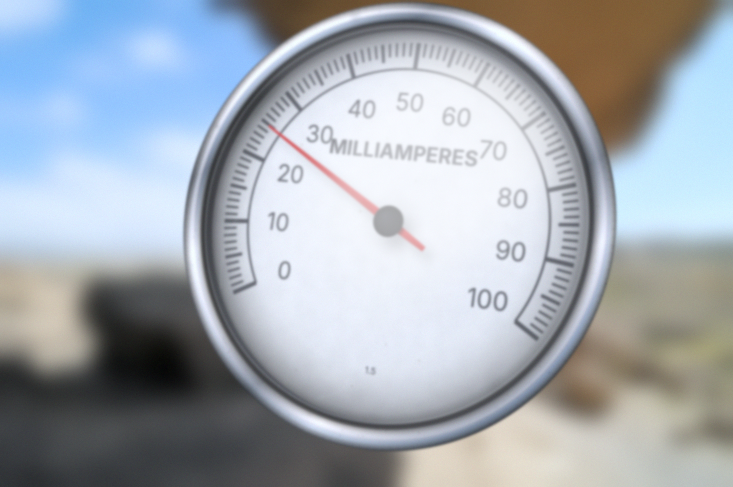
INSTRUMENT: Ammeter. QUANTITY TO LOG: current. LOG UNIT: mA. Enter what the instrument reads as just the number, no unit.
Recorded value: 25
